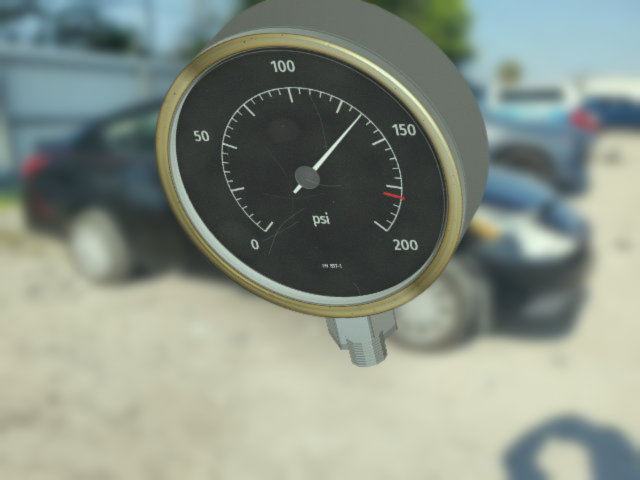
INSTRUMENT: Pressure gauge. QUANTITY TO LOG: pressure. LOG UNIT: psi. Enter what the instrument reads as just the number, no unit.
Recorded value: 135
